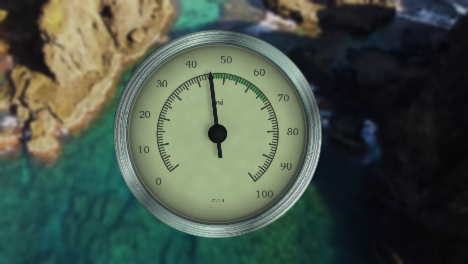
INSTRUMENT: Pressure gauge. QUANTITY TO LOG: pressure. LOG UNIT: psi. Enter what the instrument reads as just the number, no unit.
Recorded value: 45
